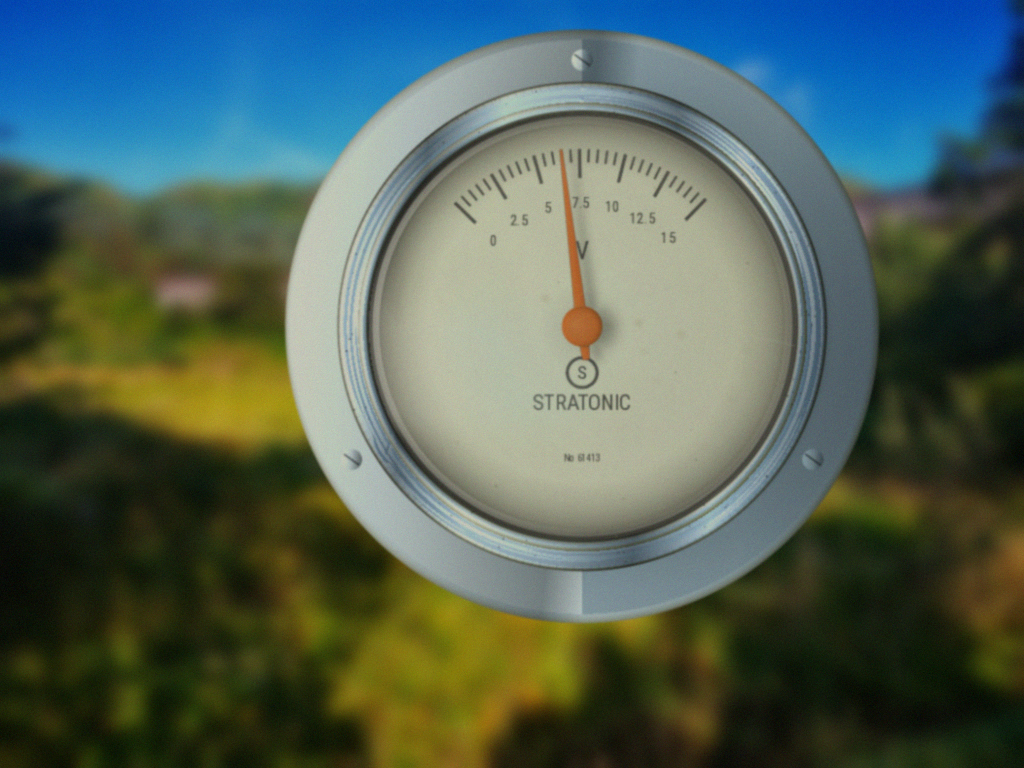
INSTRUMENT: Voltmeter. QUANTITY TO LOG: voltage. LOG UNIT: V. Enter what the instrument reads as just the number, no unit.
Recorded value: 6.5
